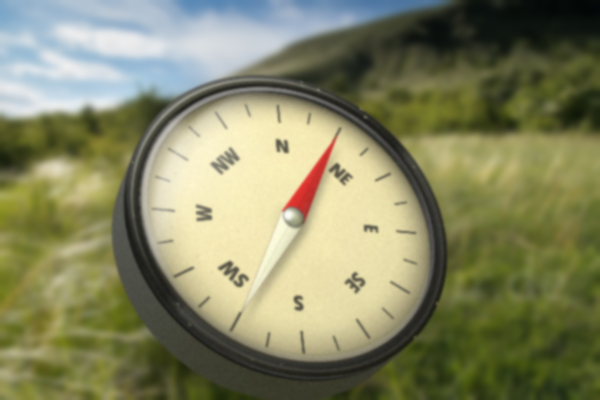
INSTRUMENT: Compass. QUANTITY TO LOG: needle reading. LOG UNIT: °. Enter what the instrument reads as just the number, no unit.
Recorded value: 30
